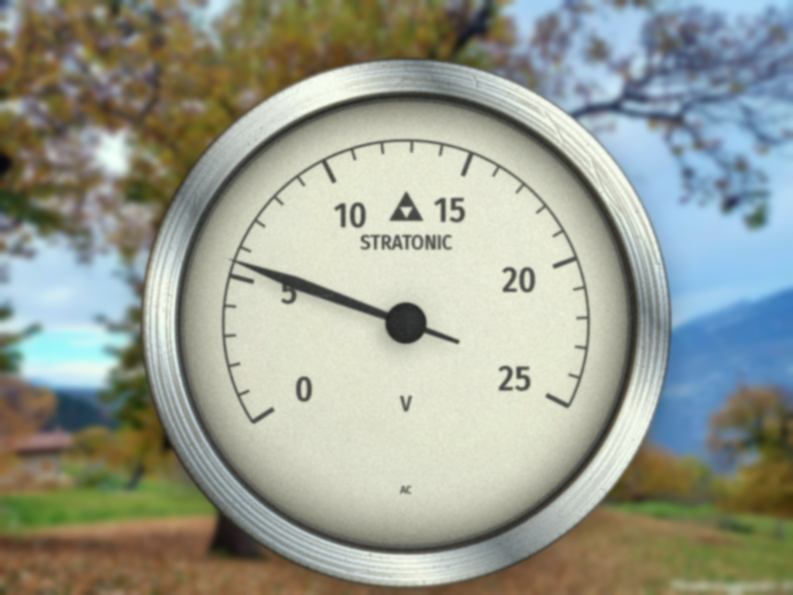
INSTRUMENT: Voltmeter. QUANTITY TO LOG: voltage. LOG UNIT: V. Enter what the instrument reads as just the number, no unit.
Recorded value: 5.5
